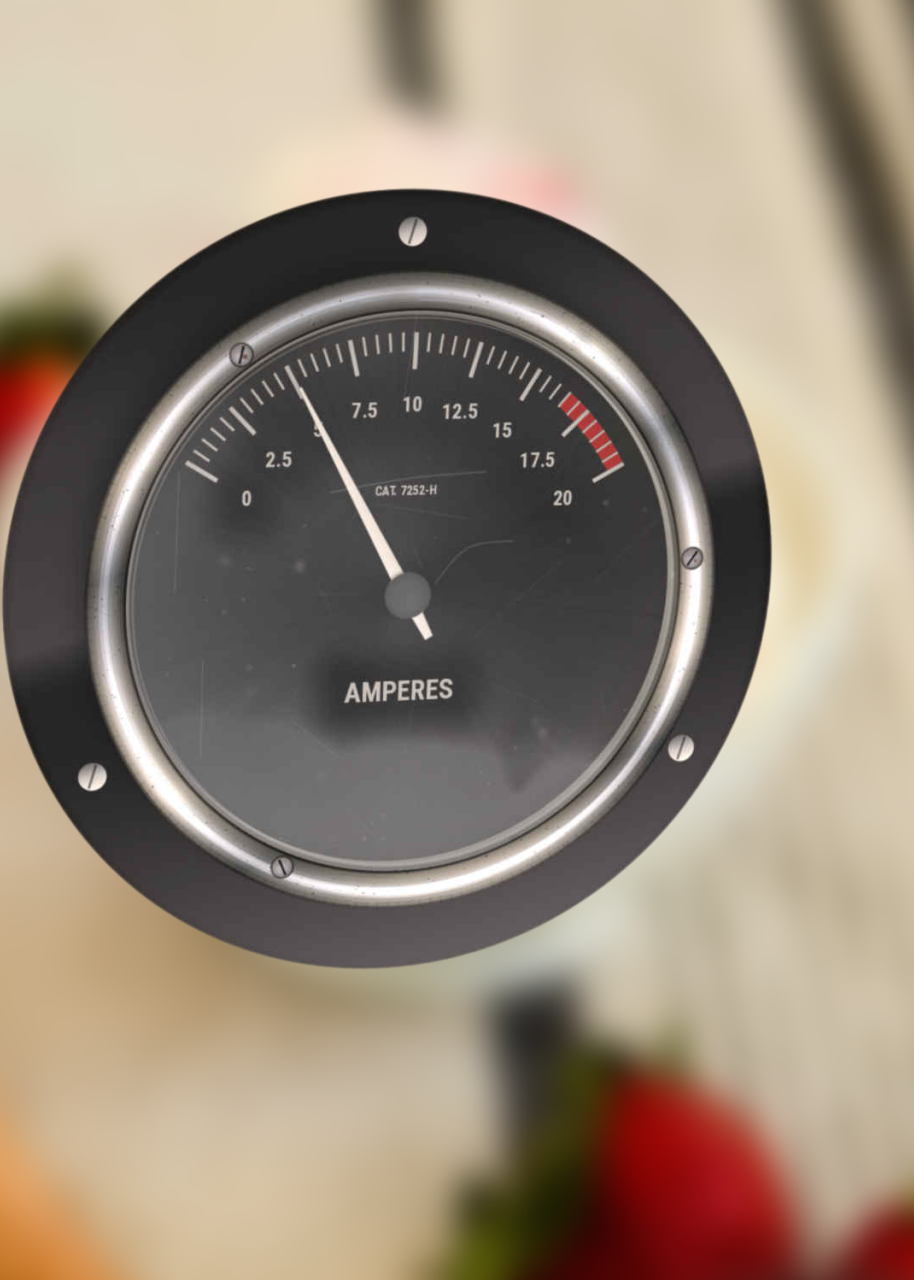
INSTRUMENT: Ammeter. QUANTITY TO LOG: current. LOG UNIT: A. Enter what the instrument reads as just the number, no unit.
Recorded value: 5
